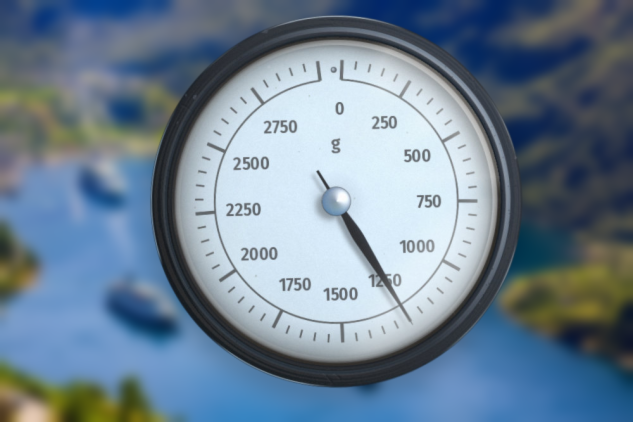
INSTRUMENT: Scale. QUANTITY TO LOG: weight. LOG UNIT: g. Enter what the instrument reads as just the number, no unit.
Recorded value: 1250
